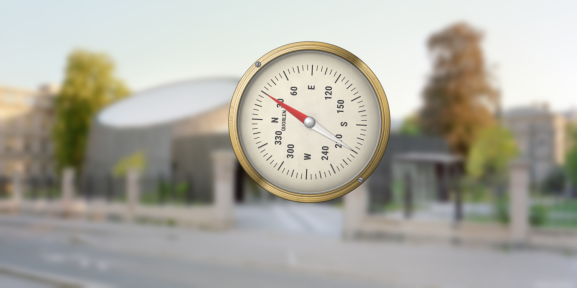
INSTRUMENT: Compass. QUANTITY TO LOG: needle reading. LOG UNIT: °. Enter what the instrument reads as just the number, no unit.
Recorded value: 30
